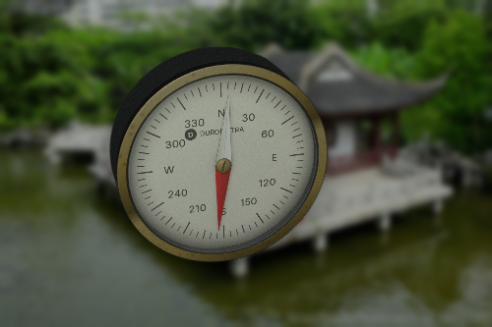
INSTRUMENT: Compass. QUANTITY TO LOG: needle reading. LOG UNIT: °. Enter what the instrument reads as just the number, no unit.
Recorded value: 185
